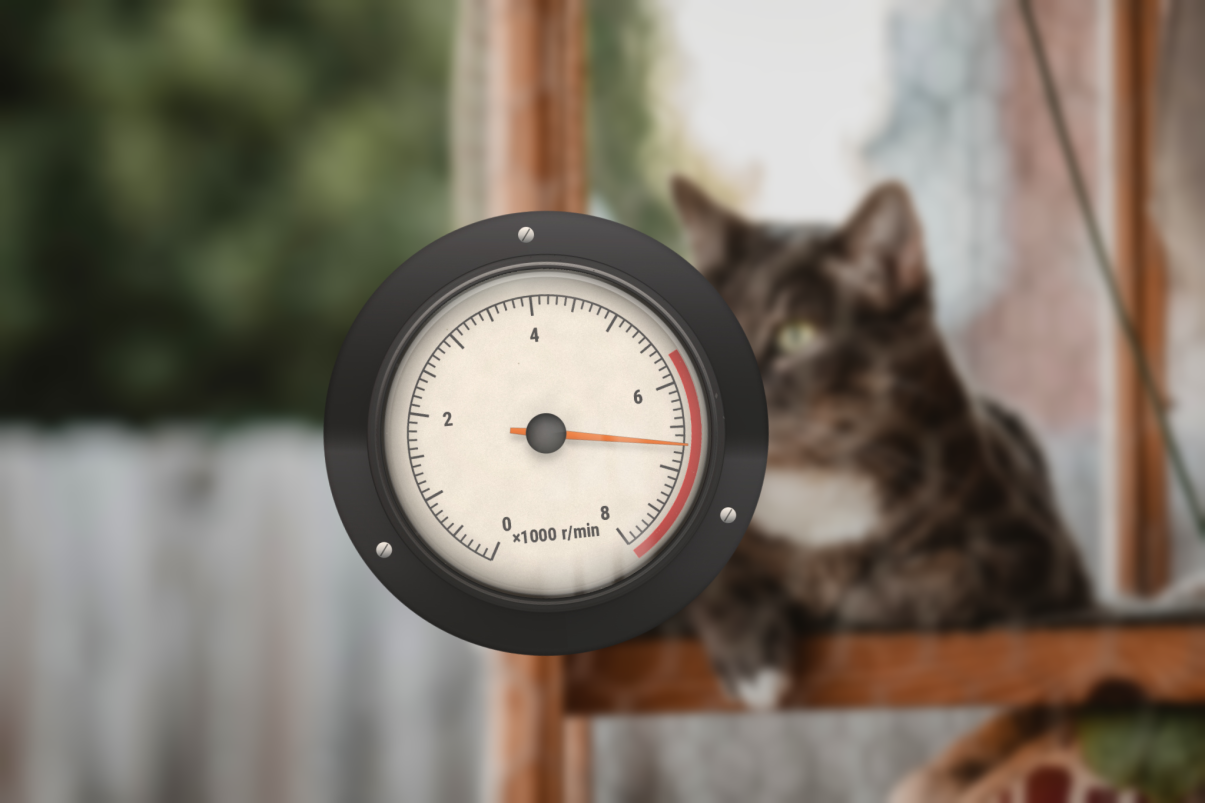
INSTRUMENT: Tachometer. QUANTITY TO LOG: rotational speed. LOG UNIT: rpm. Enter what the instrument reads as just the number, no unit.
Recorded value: 6700
